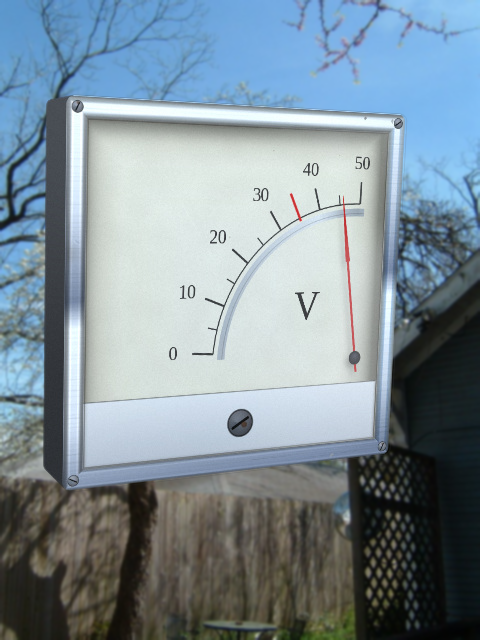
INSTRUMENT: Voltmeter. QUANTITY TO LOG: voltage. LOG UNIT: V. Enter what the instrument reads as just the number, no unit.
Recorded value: 45
